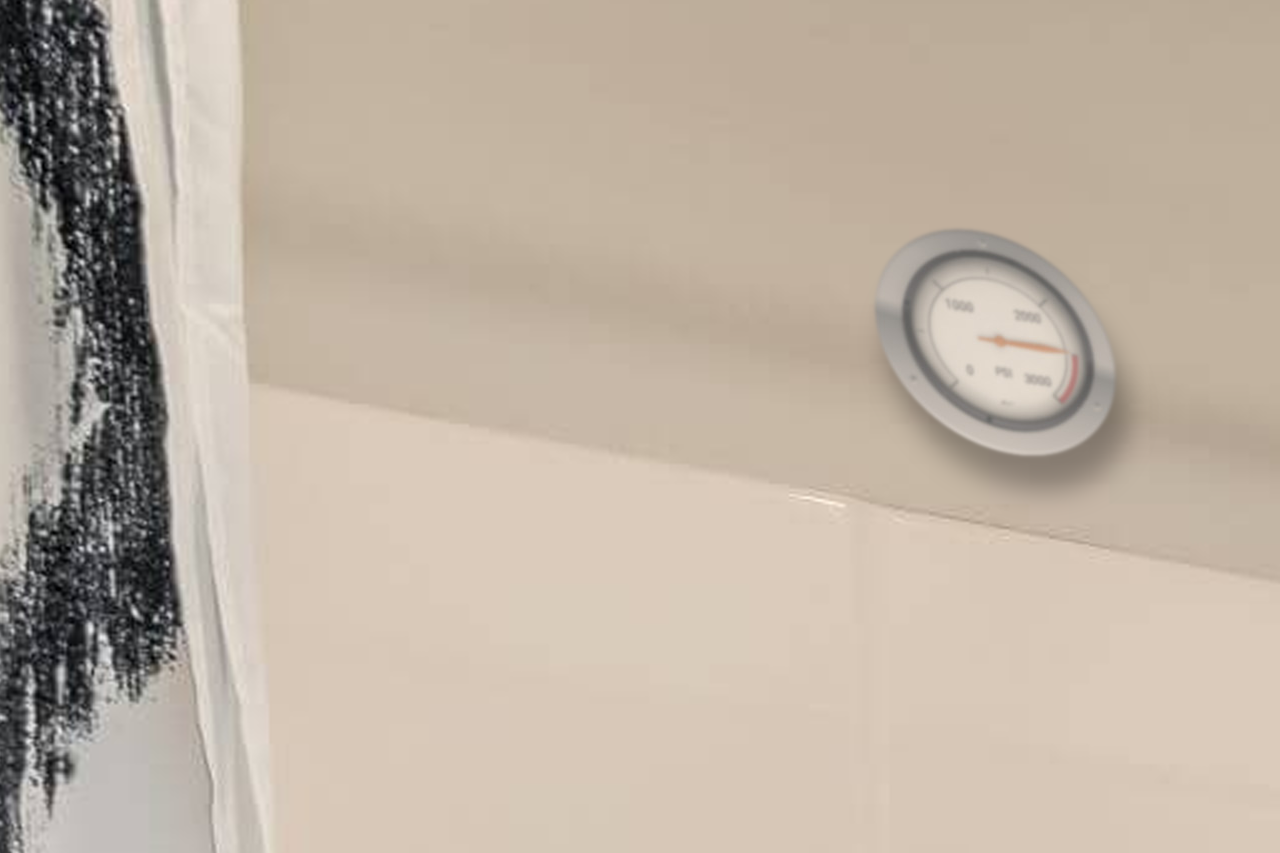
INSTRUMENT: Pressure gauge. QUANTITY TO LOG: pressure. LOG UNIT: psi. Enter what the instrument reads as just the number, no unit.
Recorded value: 2500
